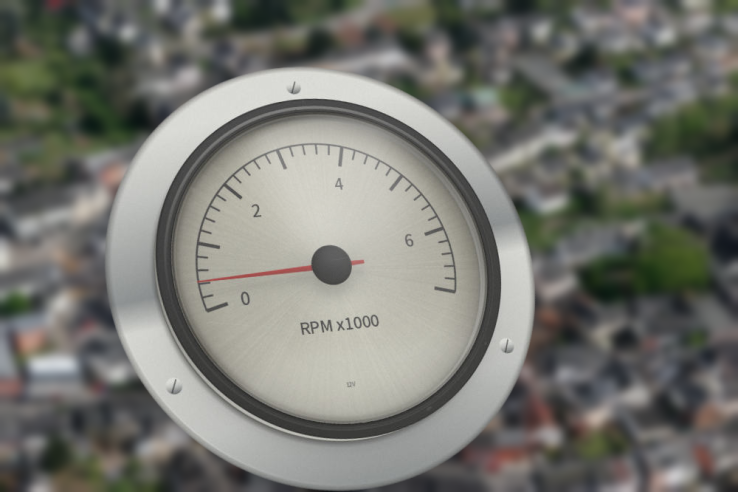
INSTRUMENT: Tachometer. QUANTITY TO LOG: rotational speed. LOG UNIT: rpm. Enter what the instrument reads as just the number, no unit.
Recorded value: 400
